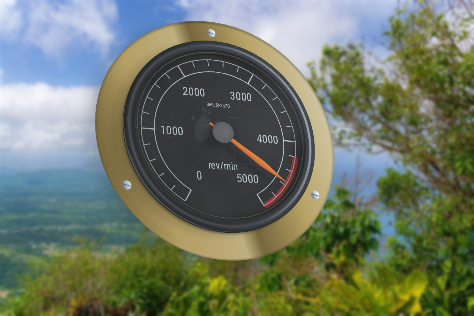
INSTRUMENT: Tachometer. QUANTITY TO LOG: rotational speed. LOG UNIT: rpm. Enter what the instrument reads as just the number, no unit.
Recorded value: 4600
